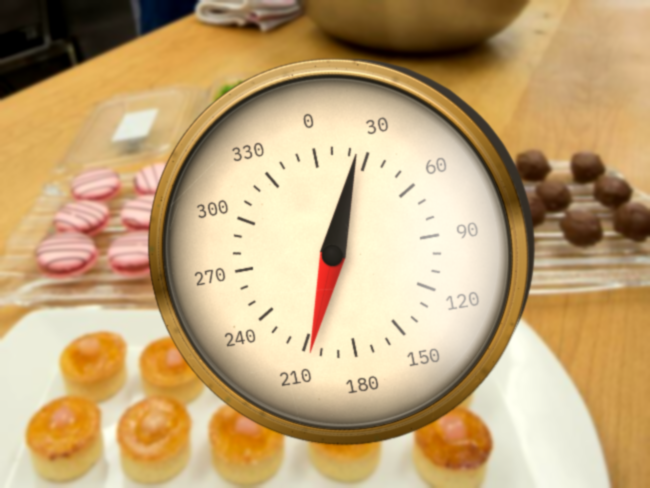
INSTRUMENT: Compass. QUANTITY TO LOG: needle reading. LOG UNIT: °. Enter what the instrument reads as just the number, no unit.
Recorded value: 205
